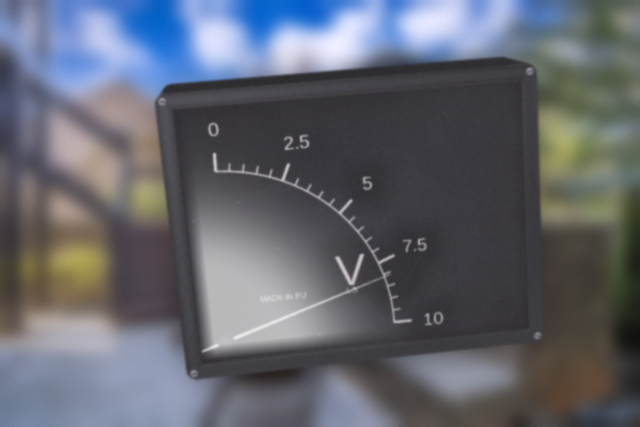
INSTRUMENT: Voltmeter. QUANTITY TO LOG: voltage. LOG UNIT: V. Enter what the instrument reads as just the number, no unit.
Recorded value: 8
